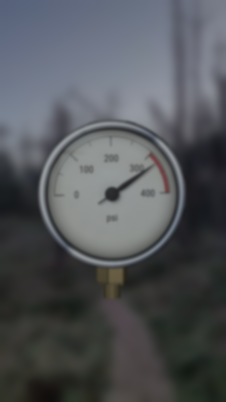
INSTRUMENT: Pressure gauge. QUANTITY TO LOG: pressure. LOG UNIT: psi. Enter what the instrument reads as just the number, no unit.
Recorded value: 325
